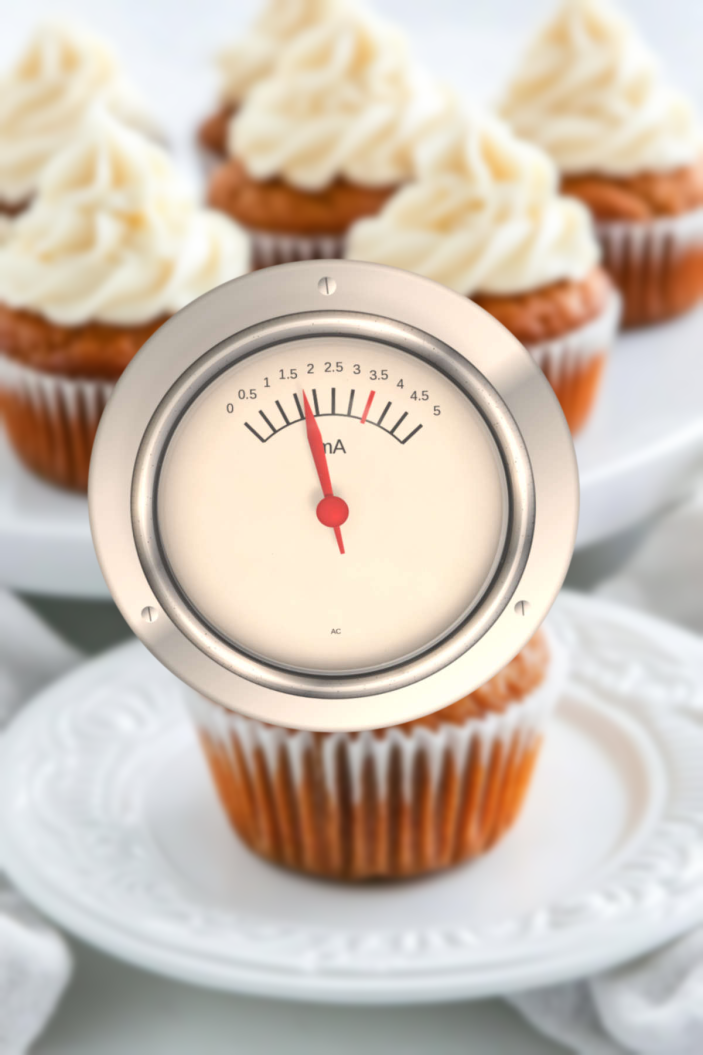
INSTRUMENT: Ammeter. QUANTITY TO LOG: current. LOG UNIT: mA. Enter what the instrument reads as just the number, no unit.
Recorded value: 1.75
